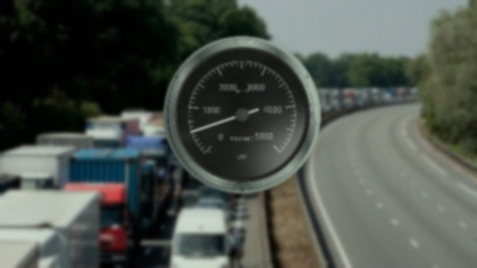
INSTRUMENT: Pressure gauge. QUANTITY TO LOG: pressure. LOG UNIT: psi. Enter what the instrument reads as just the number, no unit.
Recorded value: 500
